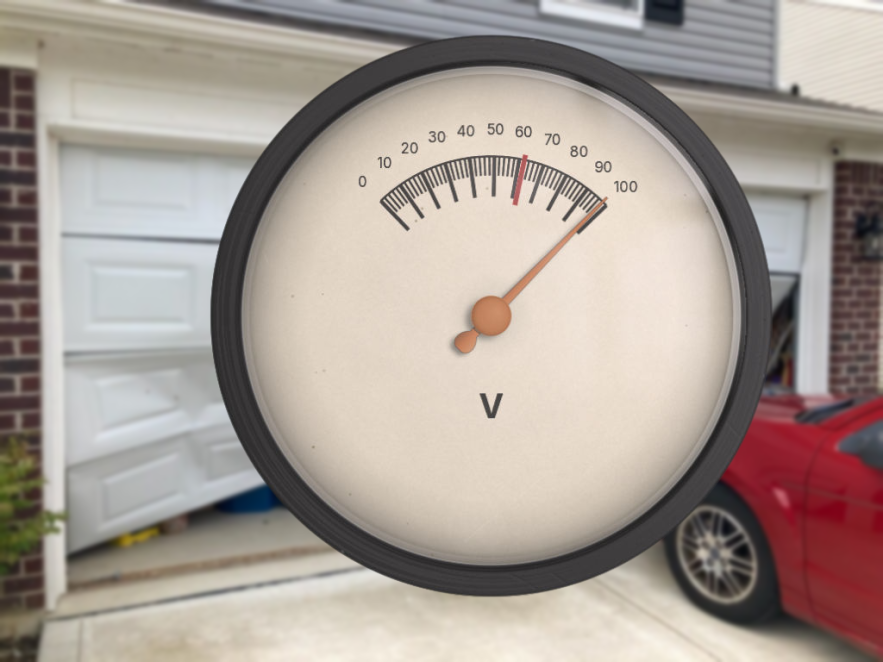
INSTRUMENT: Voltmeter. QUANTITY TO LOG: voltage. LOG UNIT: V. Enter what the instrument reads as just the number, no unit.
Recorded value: 98
